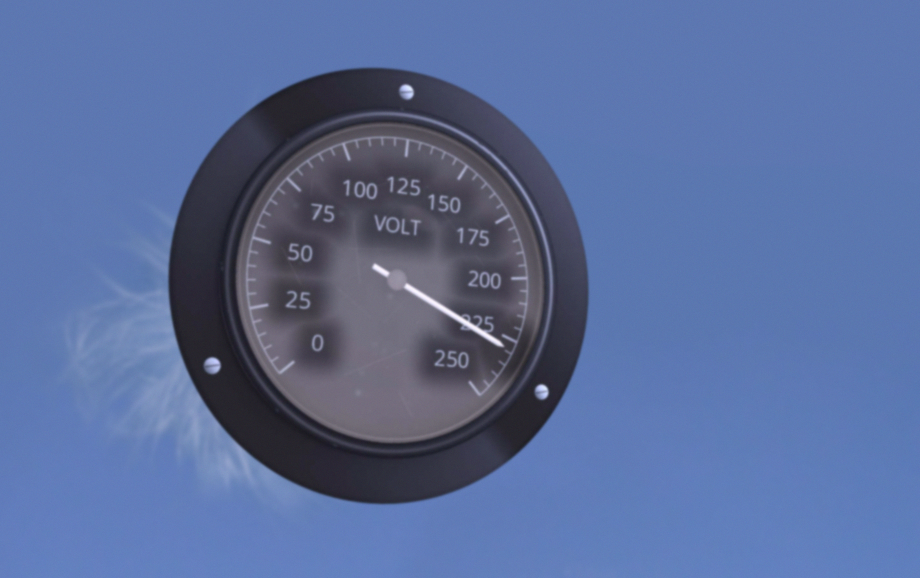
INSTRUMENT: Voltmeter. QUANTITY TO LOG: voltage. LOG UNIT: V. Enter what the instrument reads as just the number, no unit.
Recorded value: 230
